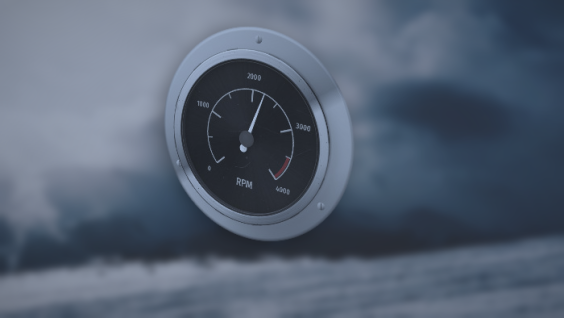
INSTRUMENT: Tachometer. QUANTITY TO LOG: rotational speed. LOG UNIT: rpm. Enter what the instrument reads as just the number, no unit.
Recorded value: 2250
